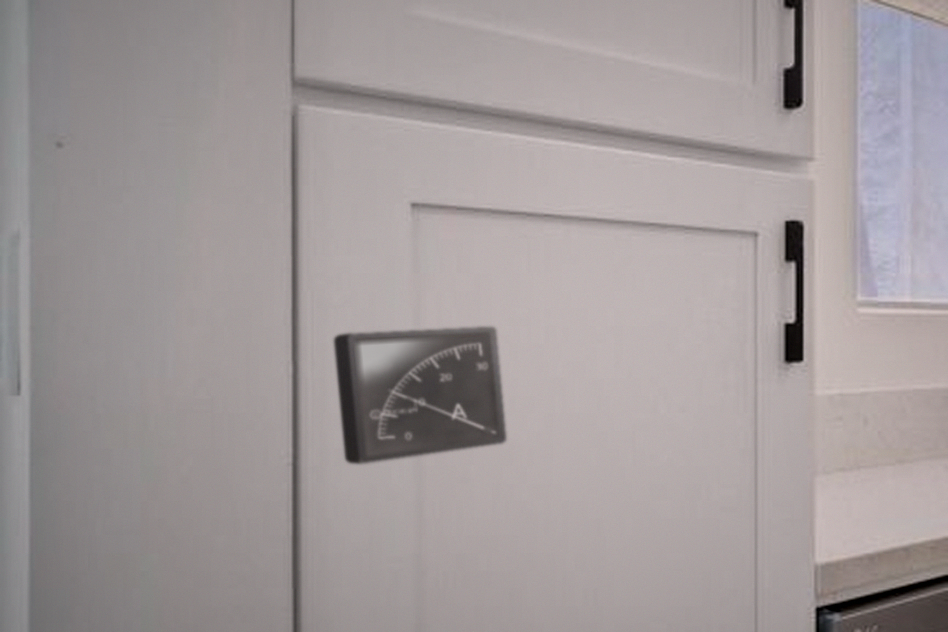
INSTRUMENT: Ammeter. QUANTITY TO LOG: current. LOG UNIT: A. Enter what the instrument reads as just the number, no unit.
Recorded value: 10
